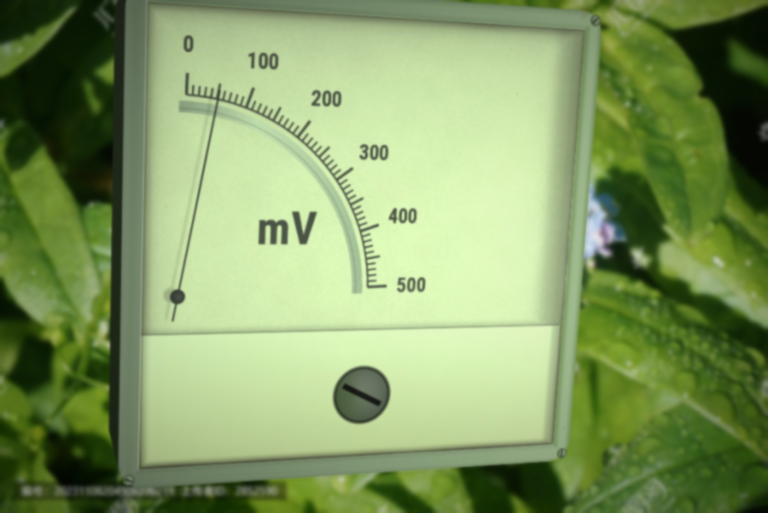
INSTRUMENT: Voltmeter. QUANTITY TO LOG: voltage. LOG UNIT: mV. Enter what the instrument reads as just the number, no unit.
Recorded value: 50
